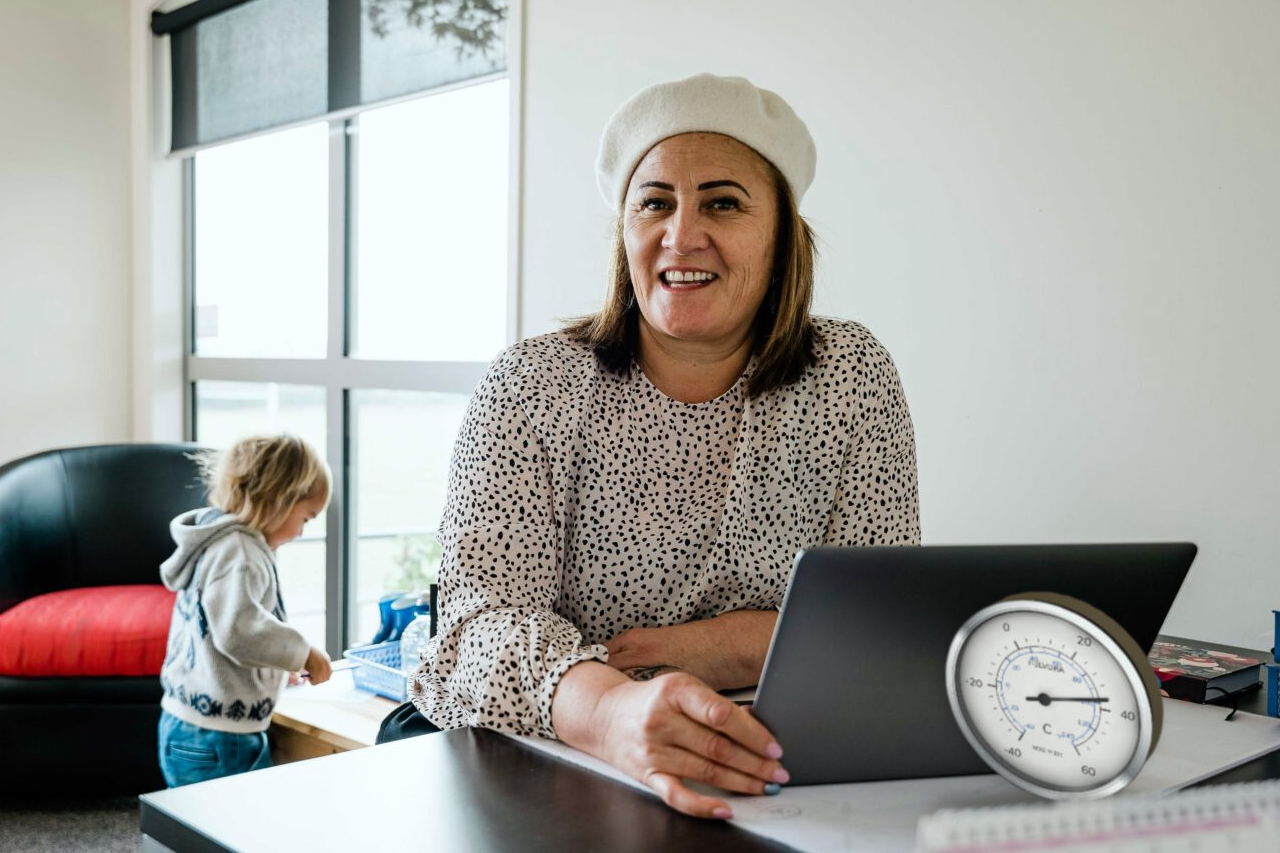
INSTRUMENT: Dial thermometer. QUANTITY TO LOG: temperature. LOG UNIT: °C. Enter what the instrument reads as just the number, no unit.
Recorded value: 36
